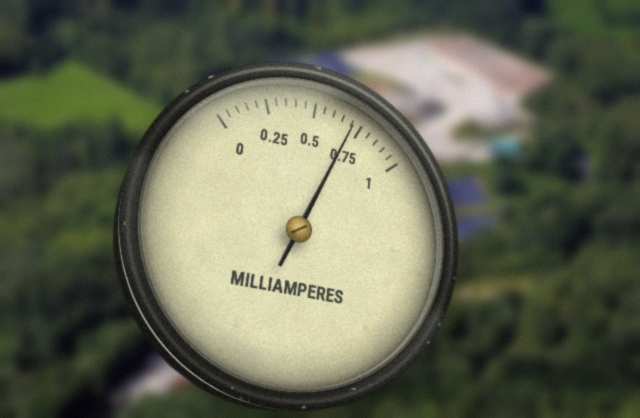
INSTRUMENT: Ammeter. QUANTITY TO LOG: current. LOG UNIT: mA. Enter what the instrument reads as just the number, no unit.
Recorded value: 0.7
